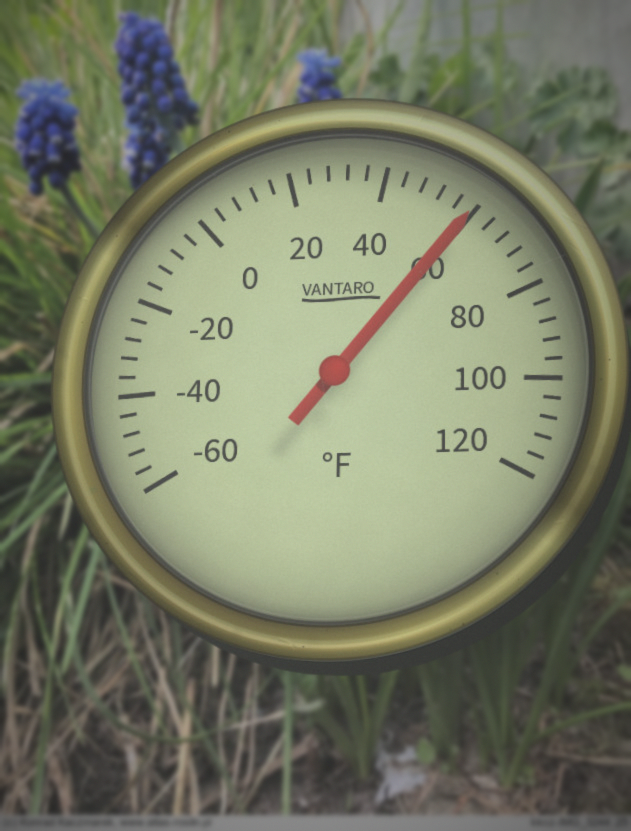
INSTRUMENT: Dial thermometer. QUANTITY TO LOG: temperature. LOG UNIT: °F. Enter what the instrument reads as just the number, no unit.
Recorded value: 60
